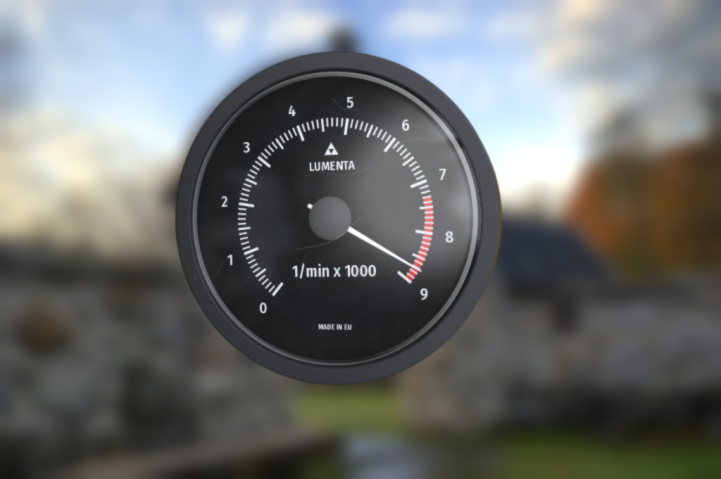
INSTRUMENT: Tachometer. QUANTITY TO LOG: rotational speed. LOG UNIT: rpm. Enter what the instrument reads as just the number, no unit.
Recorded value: 8700
